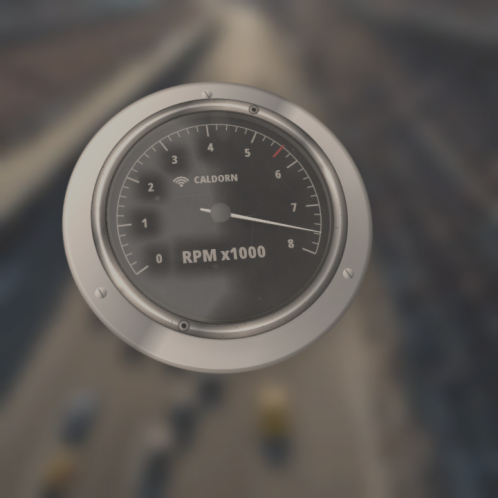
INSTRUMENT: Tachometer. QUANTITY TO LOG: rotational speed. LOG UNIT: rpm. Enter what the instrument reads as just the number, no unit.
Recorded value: 7600
